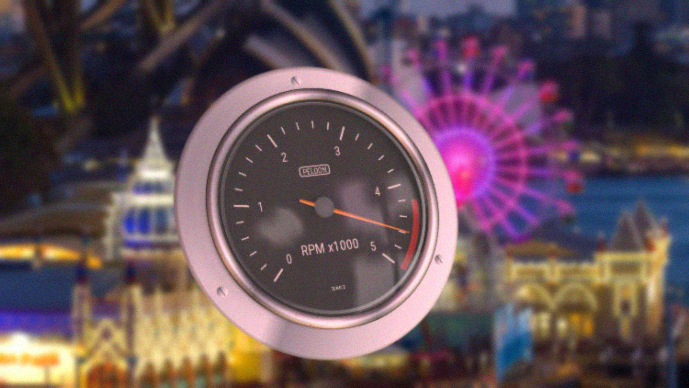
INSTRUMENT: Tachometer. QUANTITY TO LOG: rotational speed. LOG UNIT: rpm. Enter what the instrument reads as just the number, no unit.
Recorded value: 4600
